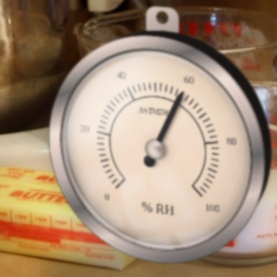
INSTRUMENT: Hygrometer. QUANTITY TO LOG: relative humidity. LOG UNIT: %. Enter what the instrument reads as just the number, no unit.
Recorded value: 60
